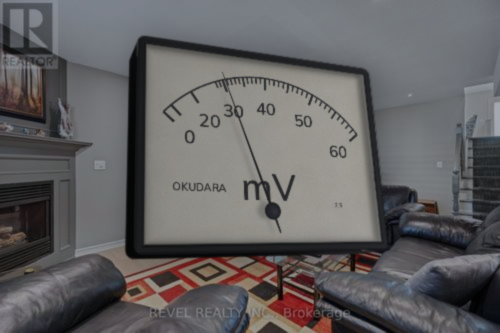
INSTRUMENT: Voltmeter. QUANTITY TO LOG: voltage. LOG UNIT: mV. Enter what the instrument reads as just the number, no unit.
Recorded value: 30
